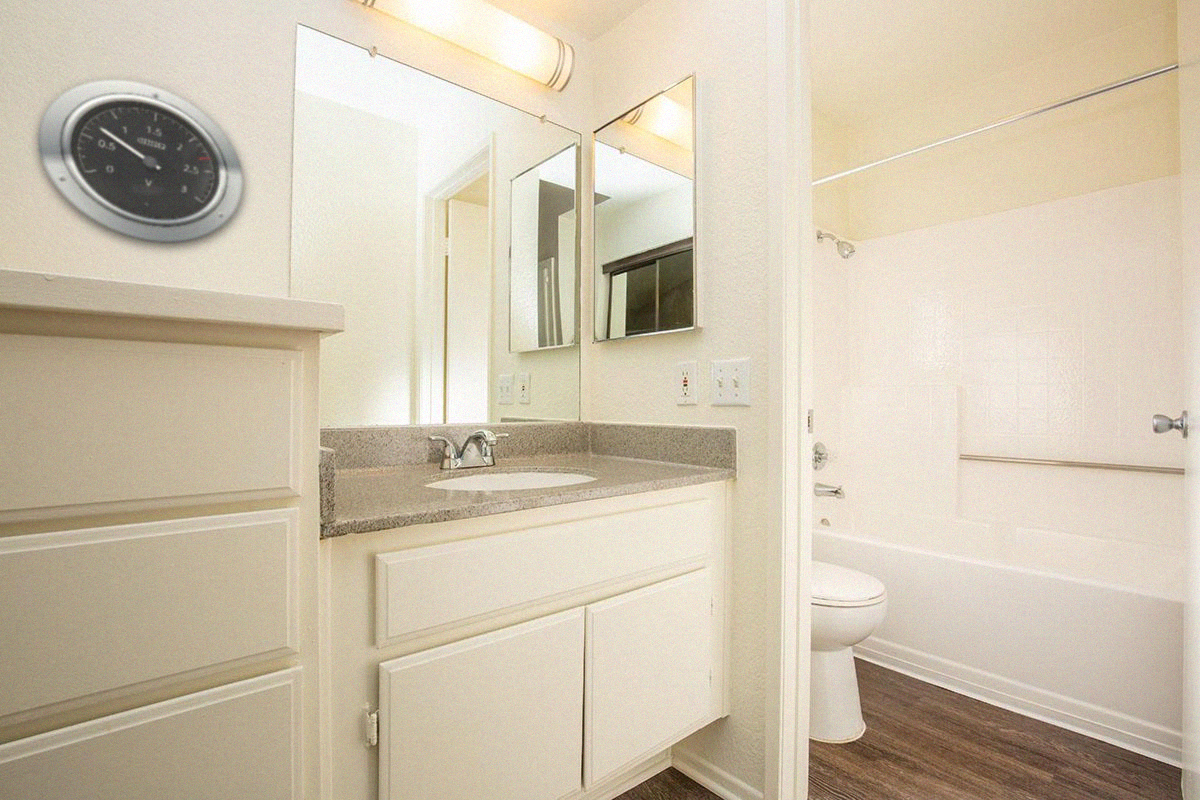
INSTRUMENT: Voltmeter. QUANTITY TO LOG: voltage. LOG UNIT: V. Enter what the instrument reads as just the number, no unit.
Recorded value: 0.7
